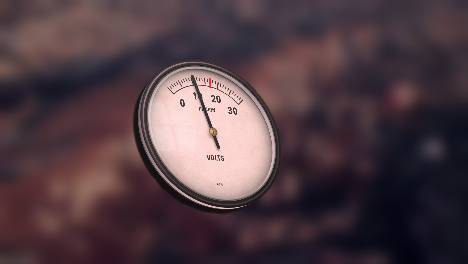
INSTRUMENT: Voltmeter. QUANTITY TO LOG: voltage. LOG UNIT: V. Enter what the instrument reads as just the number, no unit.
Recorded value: 10
